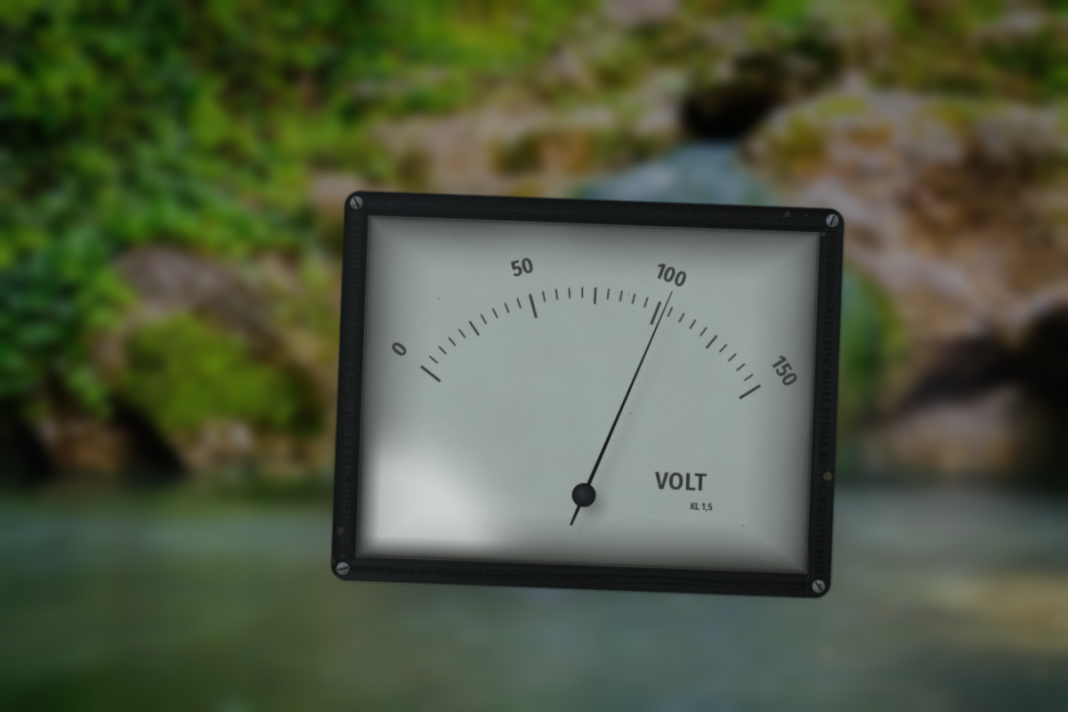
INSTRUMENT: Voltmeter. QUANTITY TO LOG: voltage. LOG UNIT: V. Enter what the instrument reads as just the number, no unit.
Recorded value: 102.5
